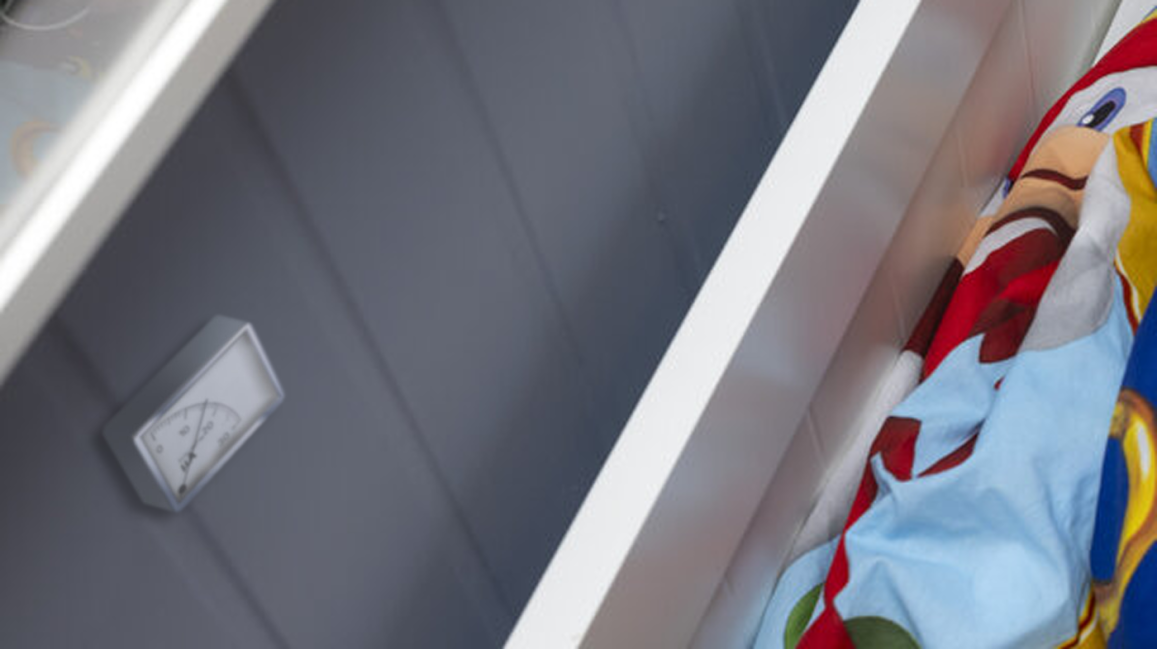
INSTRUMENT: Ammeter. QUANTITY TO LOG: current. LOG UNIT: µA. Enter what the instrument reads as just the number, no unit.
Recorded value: 15
